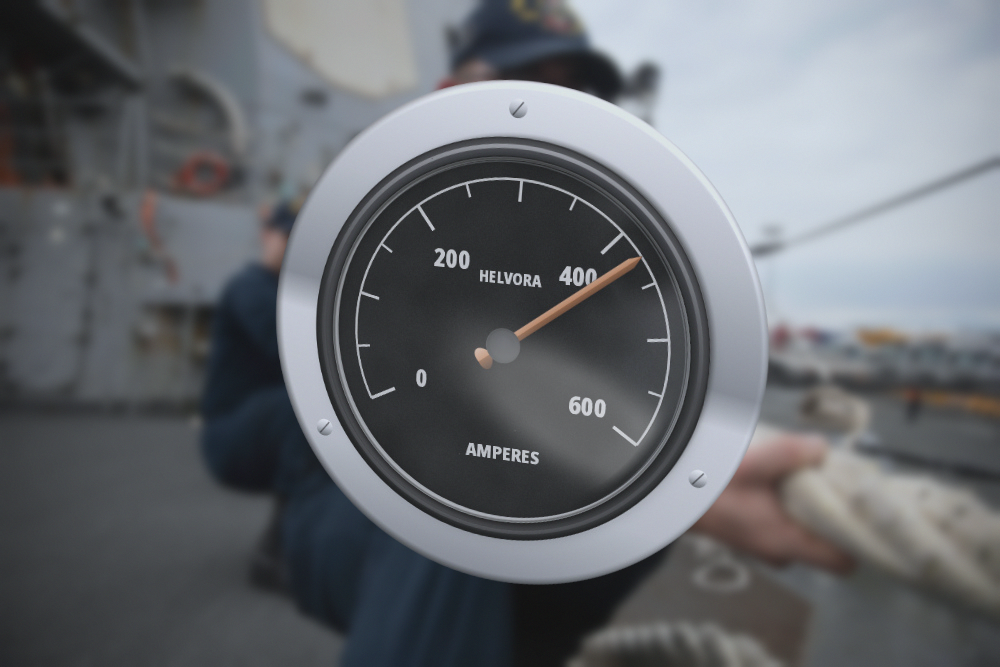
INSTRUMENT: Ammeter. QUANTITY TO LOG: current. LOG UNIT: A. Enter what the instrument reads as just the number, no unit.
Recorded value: 425
